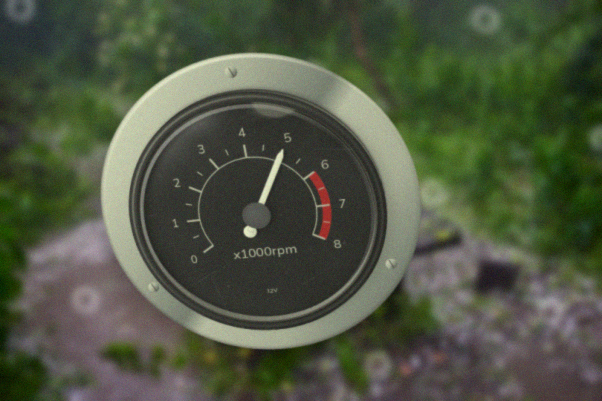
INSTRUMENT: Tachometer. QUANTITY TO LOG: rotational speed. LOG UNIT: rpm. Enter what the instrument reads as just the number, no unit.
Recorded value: 5000
